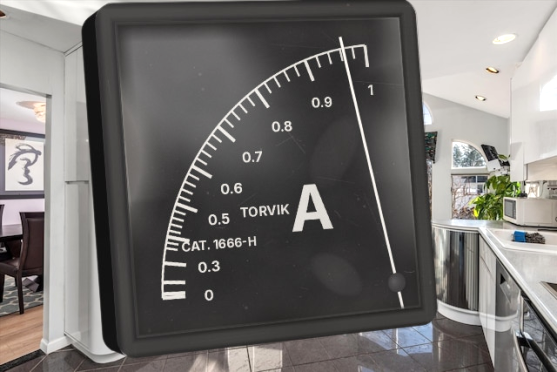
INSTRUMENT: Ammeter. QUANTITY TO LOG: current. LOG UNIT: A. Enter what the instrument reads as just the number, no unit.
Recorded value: 0.96
